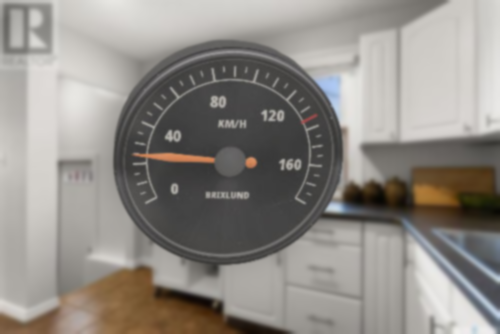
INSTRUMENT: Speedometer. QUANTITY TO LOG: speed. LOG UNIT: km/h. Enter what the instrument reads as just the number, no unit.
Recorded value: 25
